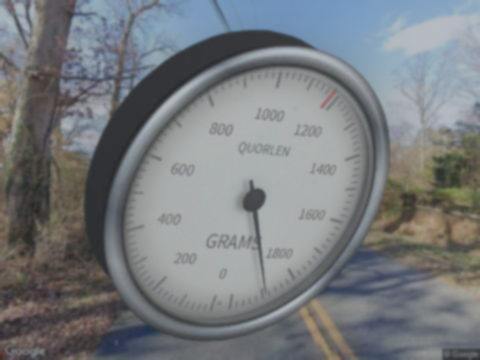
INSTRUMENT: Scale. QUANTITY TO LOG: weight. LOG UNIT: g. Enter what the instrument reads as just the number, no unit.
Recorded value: 1900
